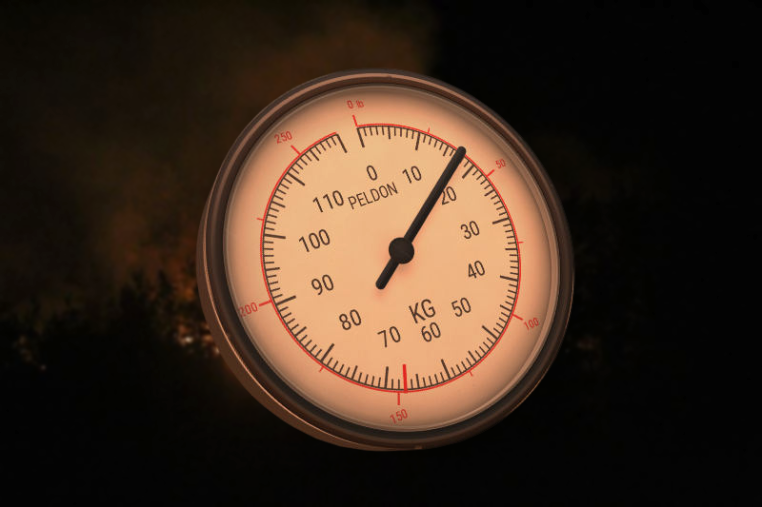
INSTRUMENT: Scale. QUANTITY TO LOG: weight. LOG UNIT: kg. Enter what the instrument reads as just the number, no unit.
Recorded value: 17
